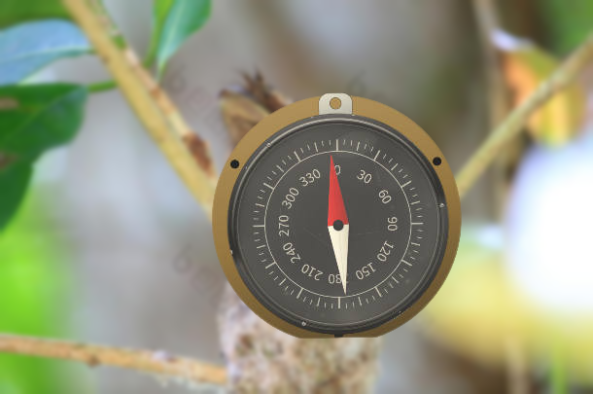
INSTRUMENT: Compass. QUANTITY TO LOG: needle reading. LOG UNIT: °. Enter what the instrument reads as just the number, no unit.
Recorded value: 355
